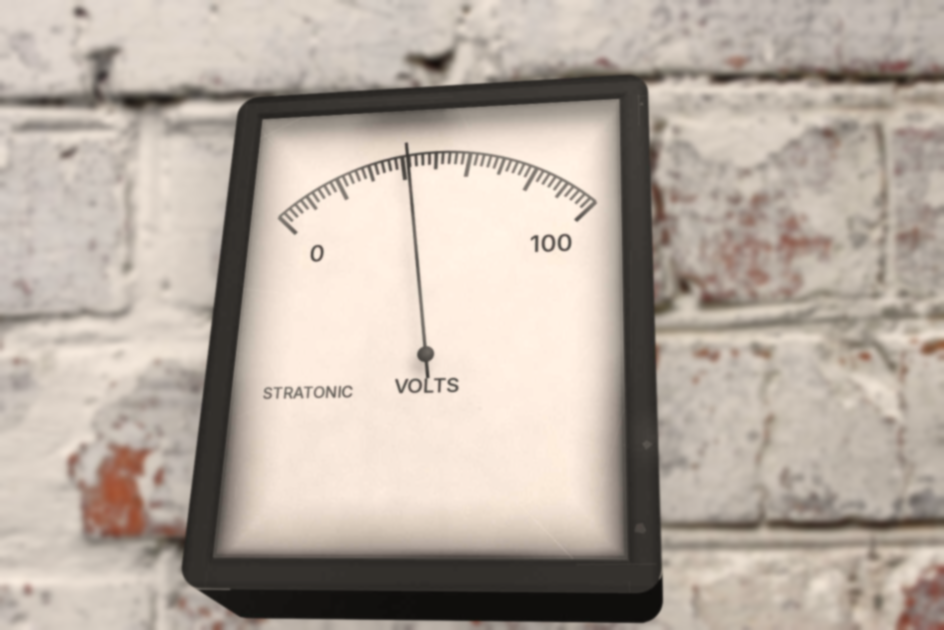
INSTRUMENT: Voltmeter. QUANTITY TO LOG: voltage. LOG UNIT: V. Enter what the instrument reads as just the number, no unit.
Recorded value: 42
